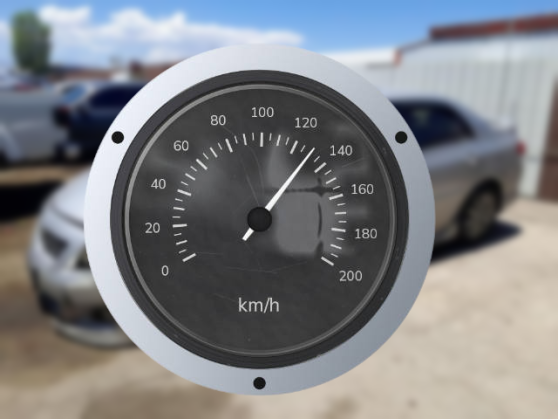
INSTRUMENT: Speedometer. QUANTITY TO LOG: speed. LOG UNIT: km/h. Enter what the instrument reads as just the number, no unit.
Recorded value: 130
